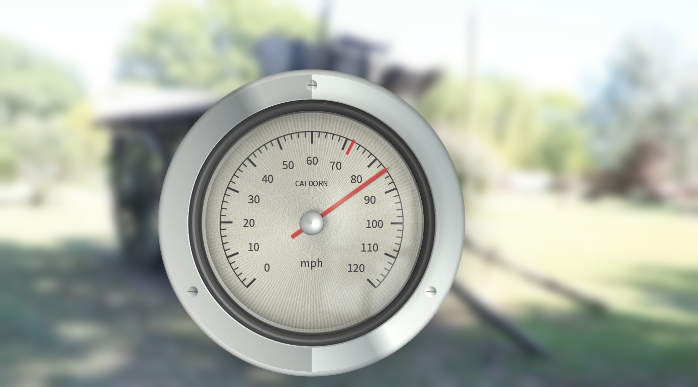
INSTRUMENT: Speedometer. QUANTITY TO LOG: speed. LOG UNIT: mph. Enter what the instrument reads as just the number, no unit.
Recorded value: 84
